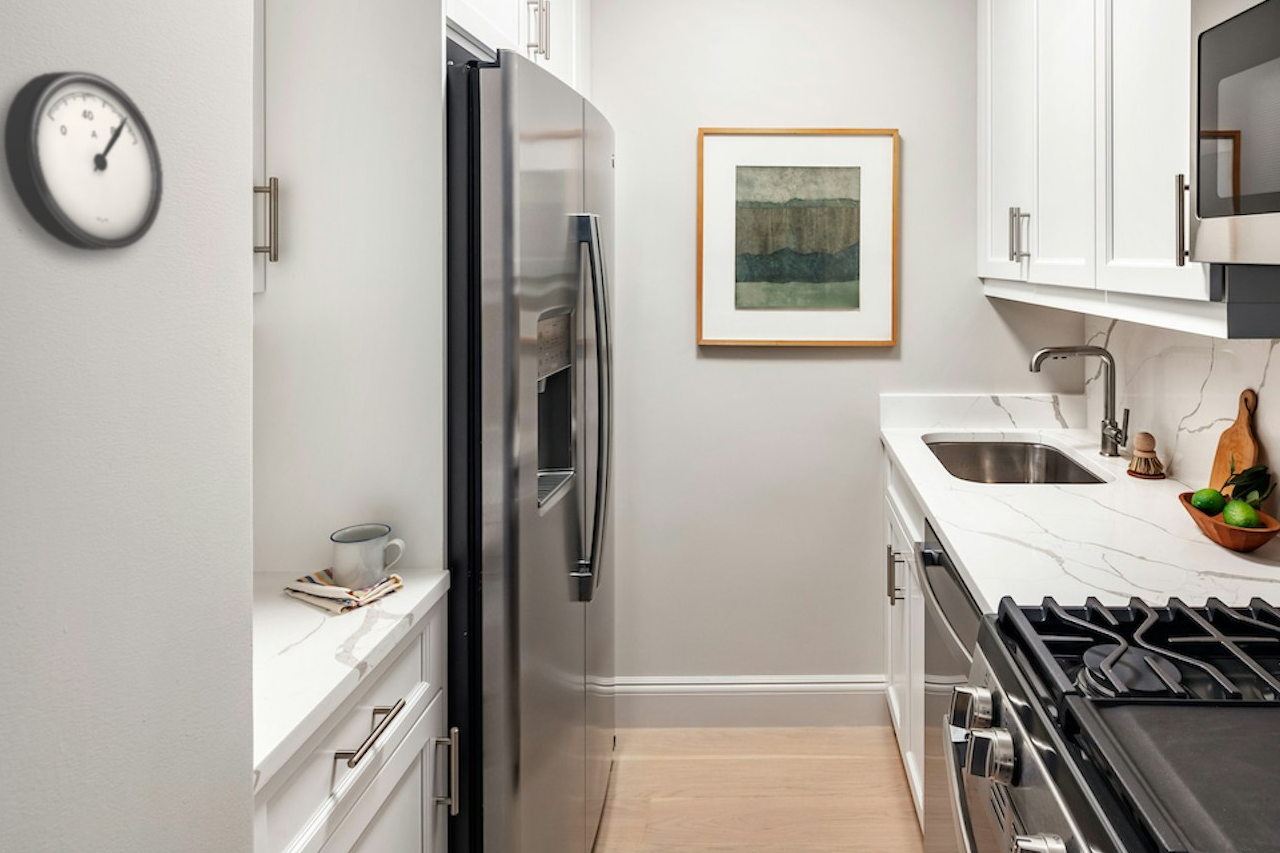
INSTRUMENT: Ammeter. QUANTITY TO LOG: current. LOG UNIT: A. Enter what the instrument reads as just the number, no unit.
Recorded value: 80
